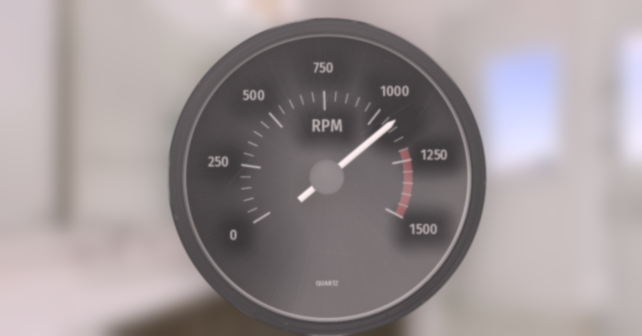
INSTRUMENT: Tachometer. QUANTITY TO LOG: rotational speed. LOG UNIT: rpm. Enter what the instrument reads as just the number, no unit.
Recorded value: 1075
